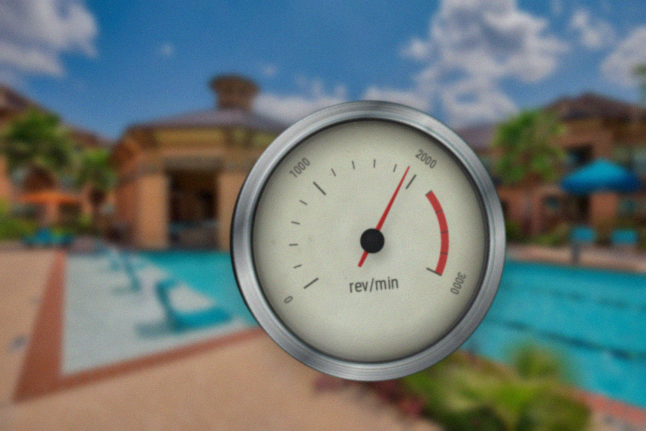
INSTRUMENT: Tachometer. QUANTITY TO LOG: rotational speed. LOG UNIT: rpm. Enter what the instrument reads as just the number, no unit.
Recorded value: 1900
